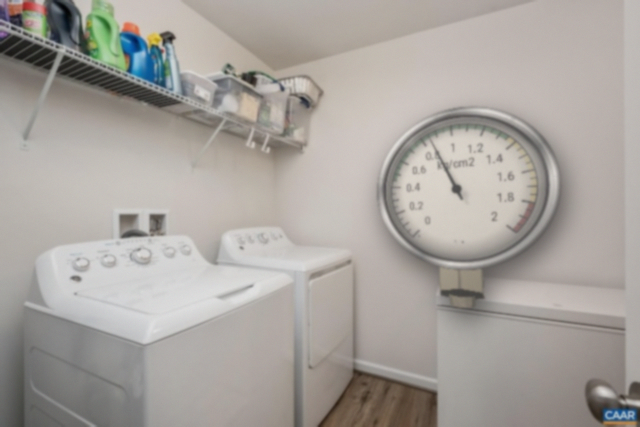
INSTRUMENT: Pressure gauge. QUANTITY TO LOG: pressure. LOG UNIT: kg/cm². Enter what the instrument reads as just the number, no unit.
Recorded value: 0.85
